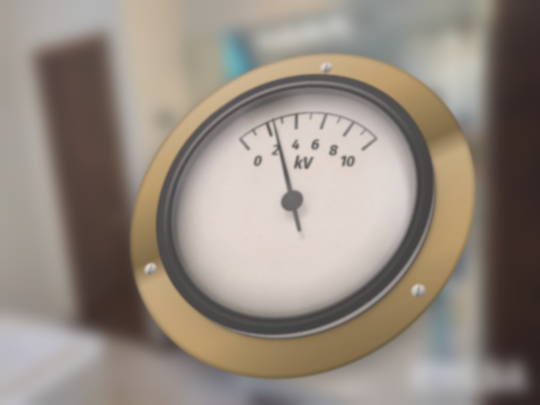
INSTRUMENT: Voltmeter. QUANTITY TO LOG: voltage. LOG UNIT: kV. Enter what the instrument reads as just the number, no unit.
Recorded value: 2.5
